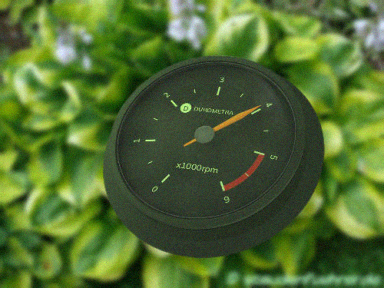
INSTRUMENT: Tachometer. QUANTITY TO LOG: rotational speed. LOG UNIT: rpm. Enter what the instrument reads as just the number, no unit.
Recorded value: 4000
